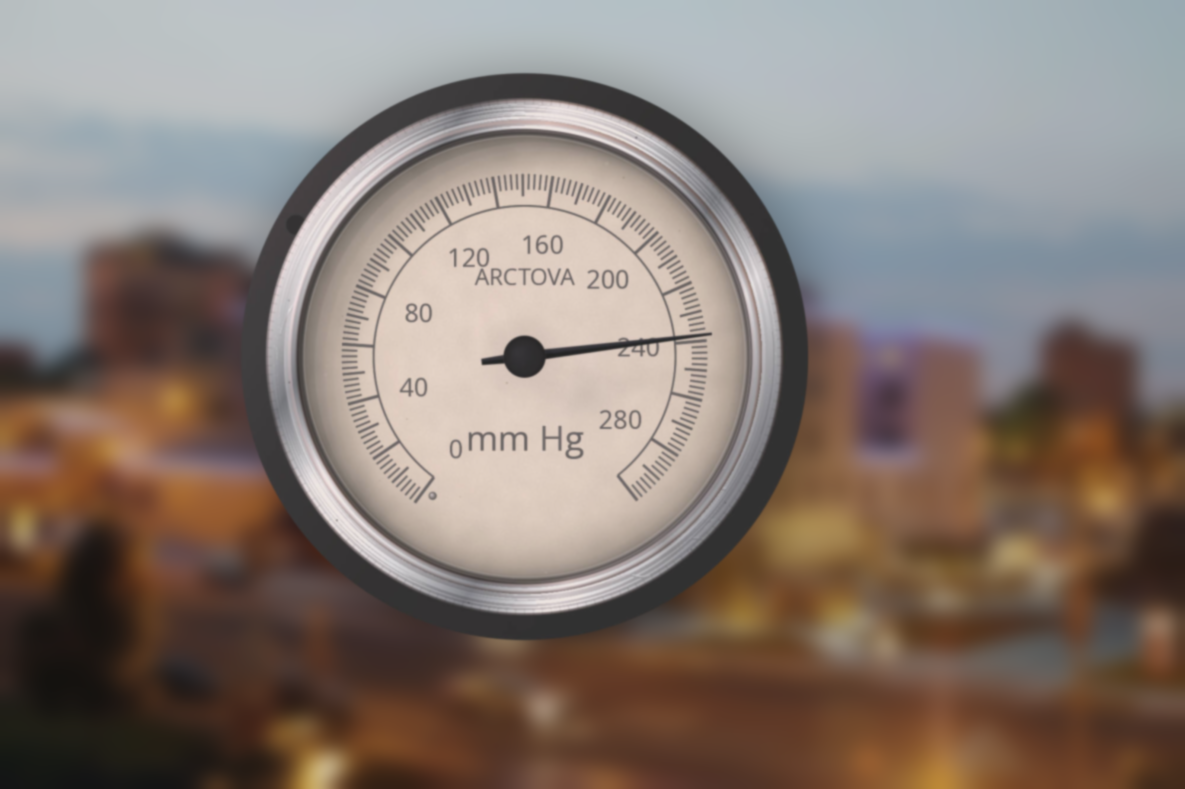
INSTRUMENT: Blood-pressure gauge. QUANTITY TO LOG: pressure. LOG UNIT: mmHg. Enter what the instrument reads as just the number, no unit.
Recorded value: 238
